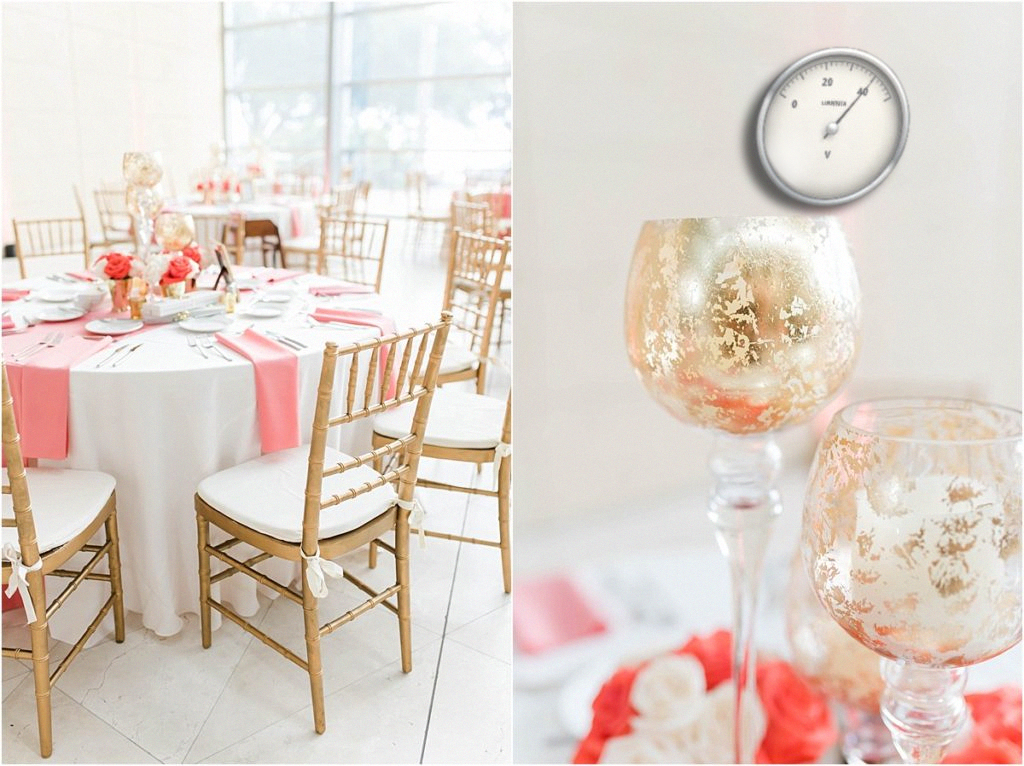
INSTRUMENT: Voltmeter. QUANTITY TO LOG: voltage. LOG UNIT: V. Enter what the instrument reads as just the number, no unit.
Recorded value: 40
